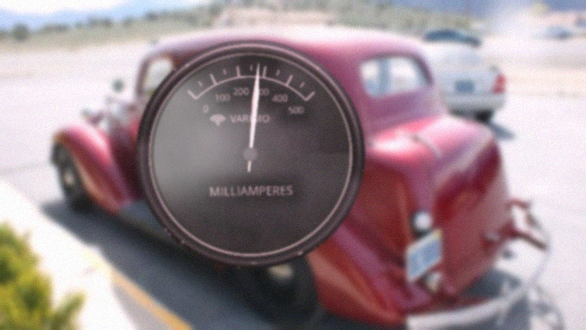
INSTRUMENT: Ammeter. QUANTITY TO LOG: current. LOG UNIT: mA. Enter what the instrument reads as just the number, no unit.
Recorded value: 275
